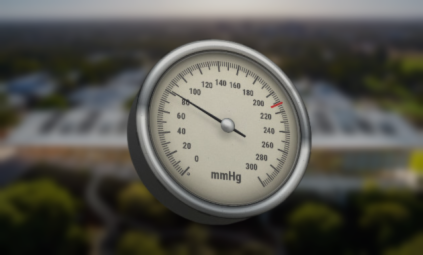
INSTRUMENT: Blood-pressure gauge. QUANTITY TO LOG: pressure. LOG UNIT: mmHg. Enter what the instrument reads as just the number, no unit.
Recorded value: 80
